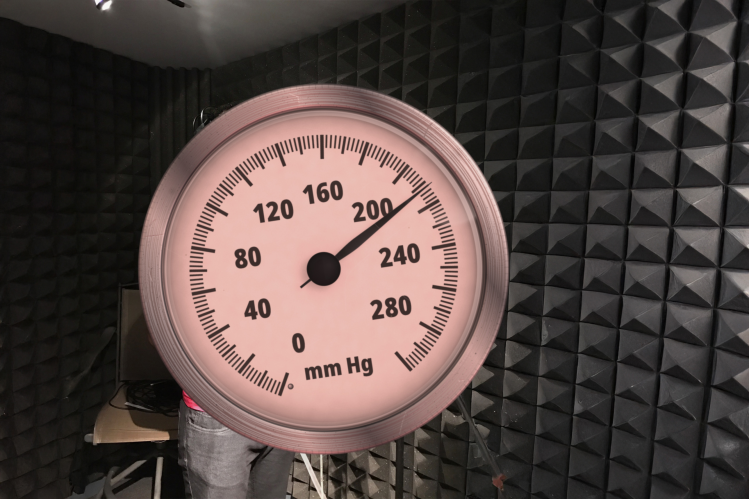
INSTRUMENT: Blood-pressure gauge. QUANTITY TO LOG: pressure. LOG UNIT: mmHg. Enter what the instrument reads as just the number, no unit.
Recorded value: 212
